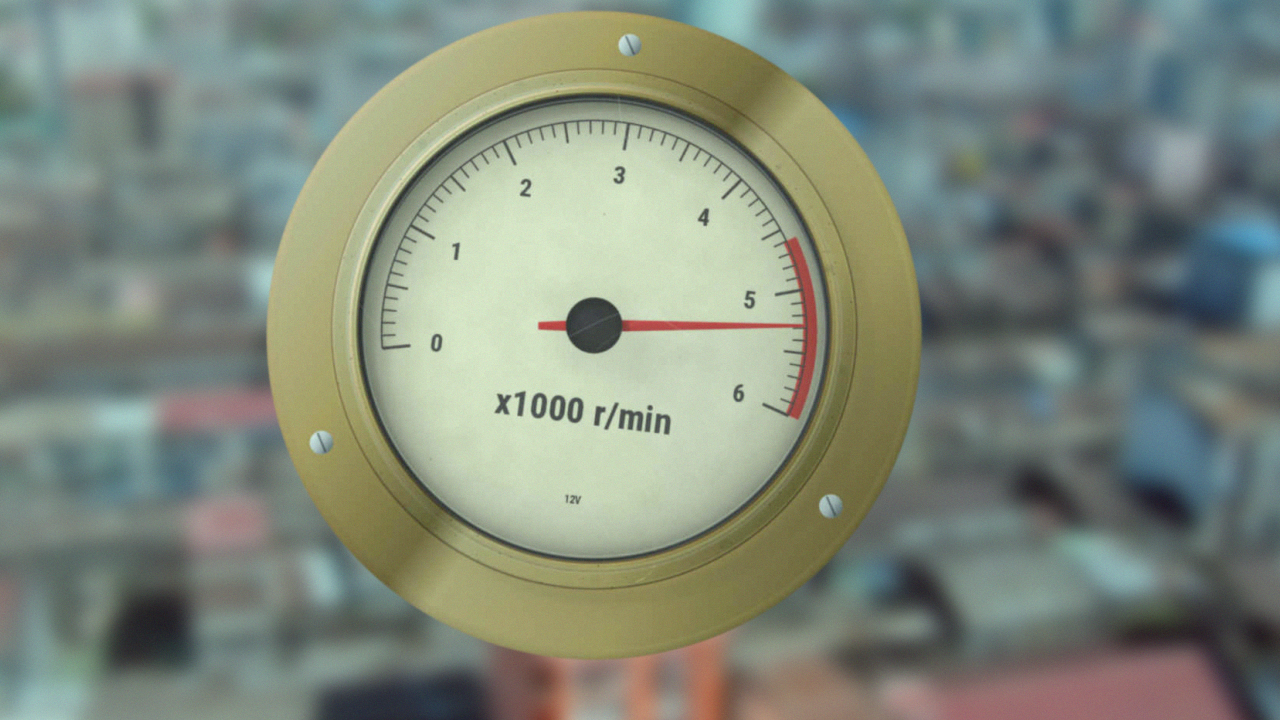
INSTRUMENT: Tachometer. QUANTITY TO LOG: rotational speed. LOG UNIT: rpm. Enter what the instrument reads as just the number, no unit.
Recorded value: 5300
